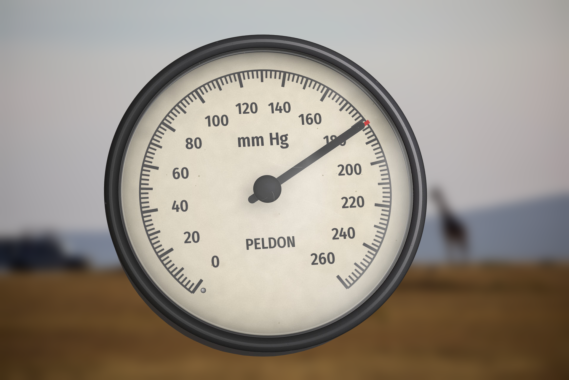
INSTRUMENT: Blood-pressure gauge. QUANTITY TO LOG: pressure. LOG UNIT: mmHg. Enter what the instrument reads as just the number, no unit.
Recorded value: 182
